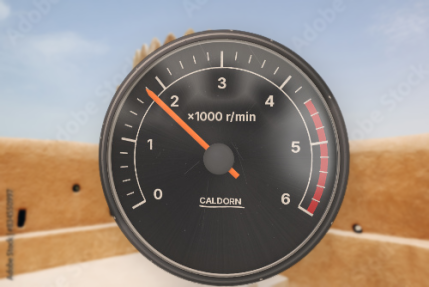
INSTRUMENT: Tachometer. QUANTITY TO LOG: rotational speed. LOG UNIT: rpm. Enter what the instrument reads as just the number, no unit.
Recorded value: 1800
